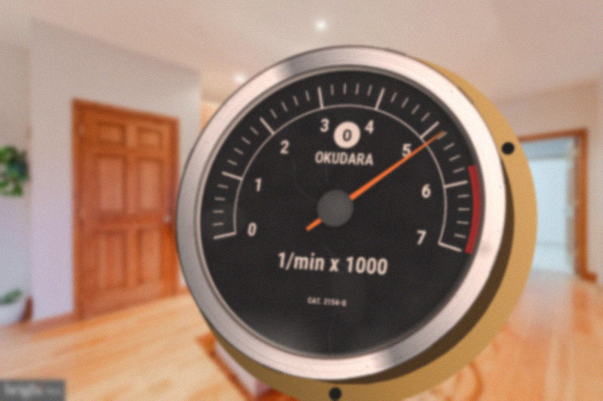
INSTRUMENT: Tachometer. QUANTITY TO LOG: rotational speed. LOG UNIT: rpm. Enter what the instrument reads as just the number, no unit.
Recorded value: 5200
